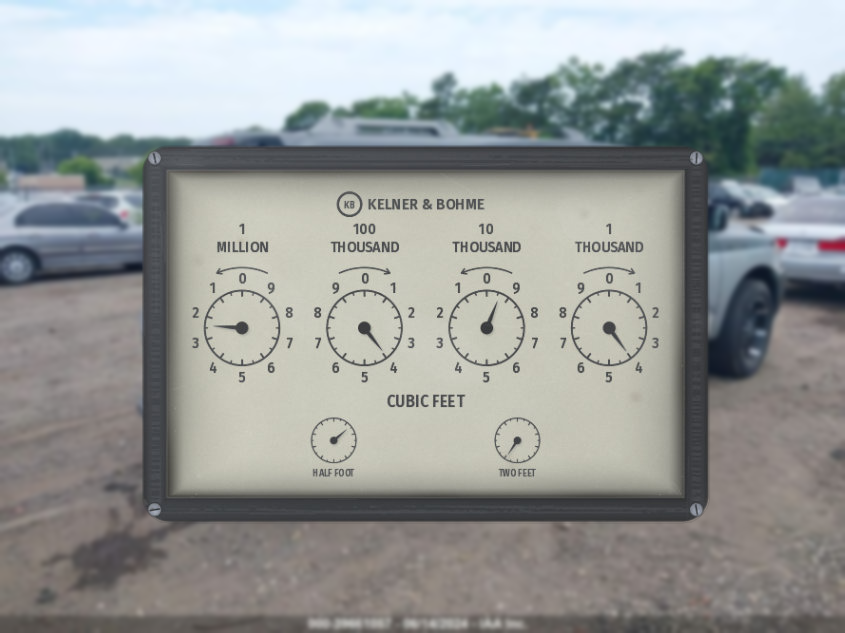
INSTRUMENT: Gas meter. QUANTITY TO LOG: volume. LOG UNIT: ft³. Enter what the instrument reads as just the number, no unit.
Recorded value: 239400
